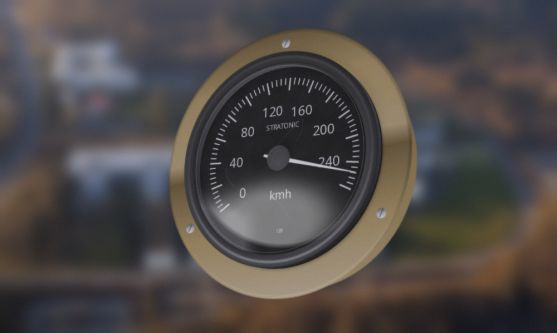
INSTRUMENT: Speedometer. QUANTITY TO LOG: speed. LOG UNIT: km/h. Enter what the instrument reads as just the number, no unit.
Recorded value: 248
